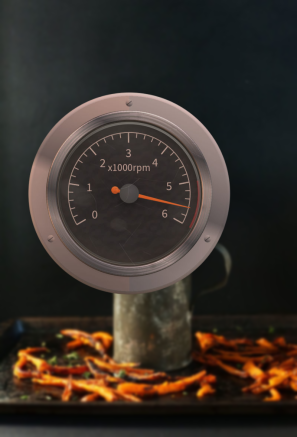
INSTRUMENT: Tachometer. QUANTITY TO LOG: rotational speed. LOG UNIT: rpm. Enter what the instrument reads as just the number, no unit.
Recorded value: 5600
